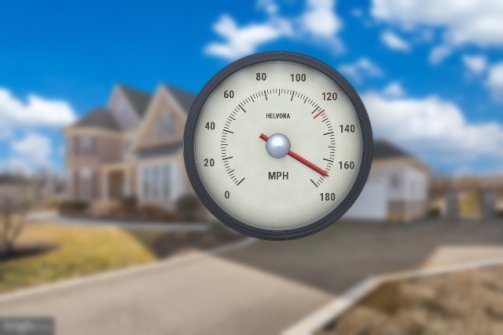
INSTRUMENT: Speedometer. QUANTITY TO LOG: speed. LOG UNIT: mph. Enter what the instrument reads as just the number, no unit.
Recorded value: 170
